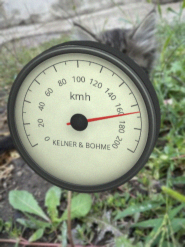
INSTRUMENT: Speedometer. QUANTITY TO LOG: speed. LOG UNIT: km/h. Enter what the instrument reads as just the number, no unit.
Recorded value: 165
